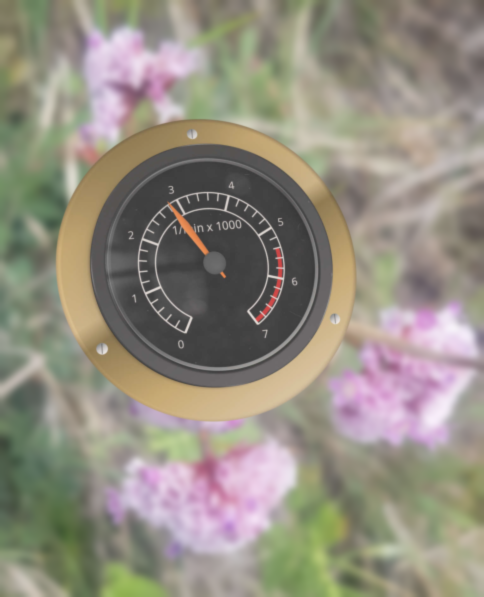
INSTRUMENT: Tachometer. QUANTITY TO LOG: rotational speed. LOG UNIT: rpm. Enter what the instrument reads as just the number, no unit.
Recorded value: 2800
